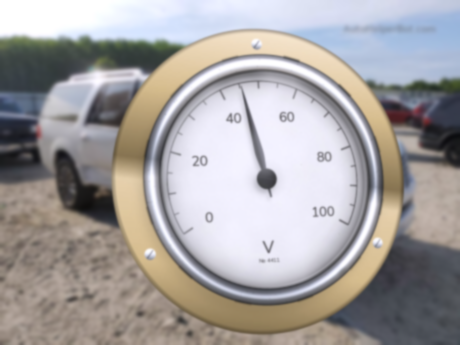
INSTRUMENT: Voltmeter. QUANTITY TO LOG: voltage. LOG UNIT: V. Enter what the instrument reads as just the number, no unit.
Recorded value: 45
